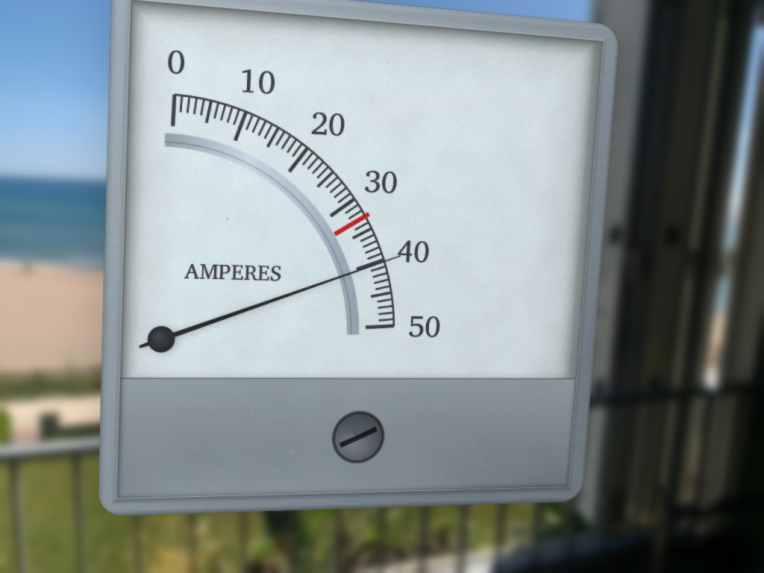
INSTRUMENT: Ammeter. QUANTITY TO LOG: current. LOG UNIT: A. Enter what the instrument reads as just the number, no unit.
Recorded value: 40
